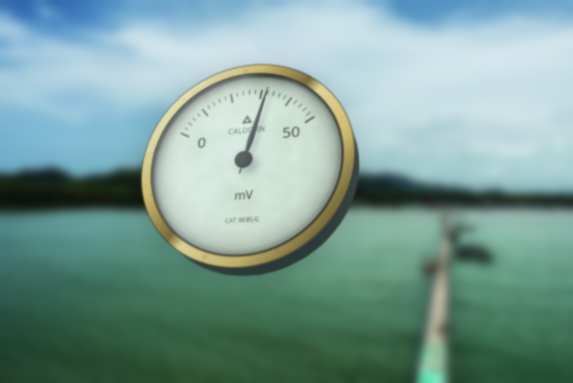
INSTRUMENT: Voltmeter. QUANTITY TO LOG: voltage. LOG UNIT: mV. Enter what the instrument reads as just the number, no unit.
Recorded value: 32
